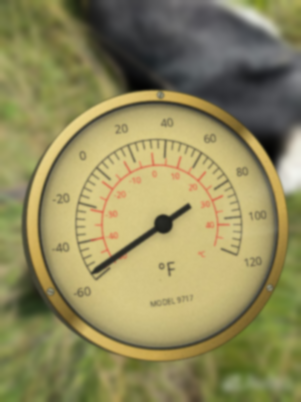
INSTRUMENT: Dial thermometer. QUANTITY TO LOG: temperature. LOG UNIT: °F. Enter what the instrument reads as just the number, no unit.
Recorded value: -56
